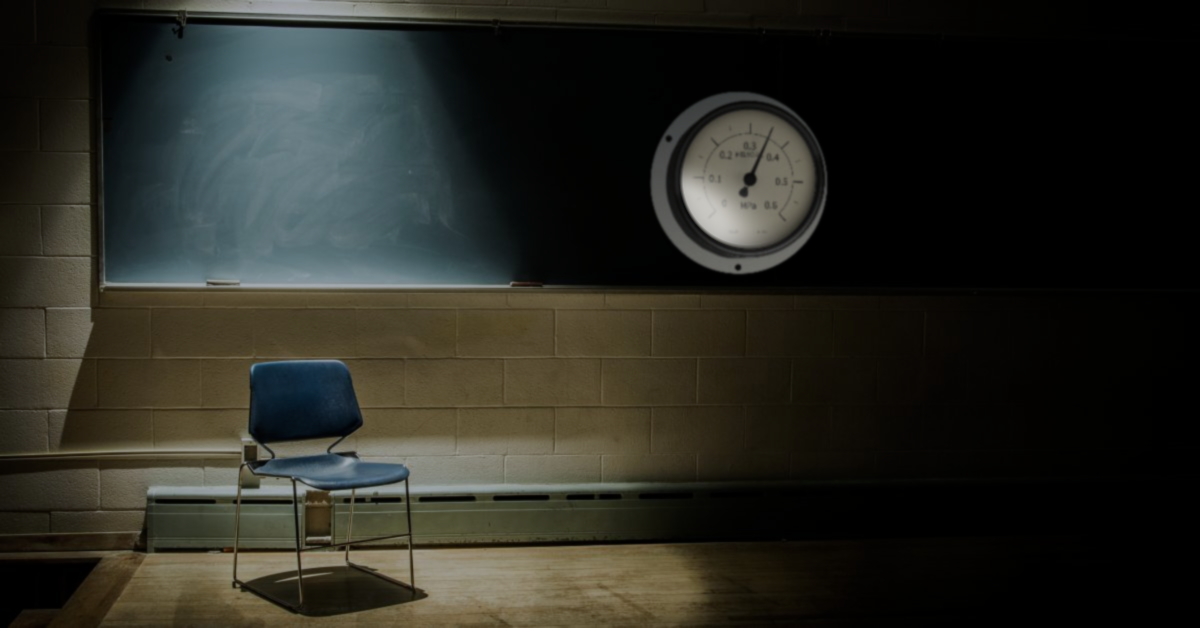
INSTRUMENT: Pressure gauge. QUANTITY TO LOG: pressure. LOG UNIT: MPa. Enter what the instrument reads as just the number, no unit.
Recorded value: 0.35
